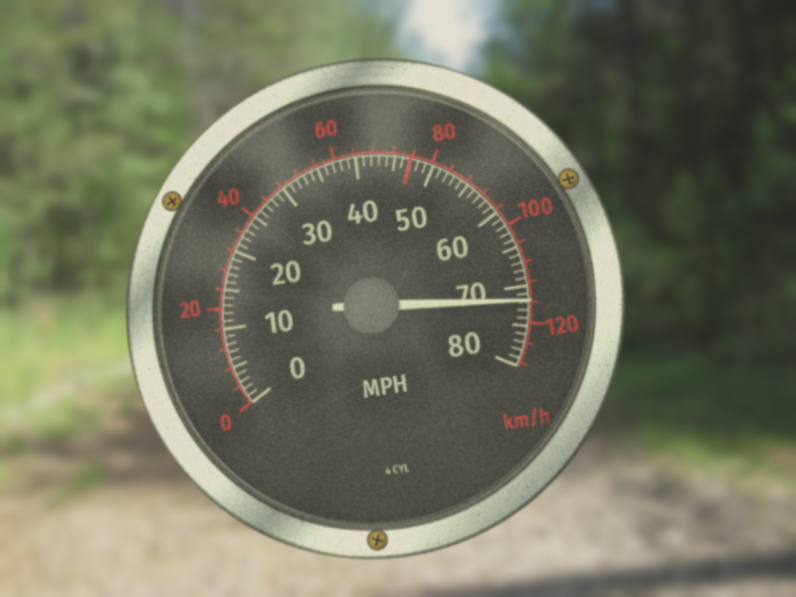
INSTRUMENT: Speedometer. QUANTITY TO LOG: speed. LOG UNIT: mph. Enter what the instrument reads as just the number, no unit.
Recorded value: 72
